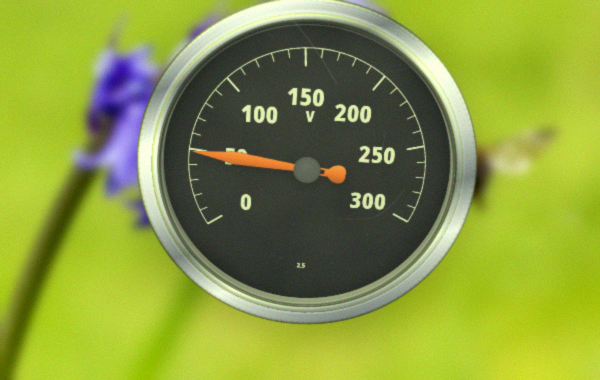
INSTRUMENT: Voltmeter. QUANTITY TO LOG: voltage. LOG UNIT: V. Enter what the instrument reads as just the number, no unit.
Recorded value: 50
